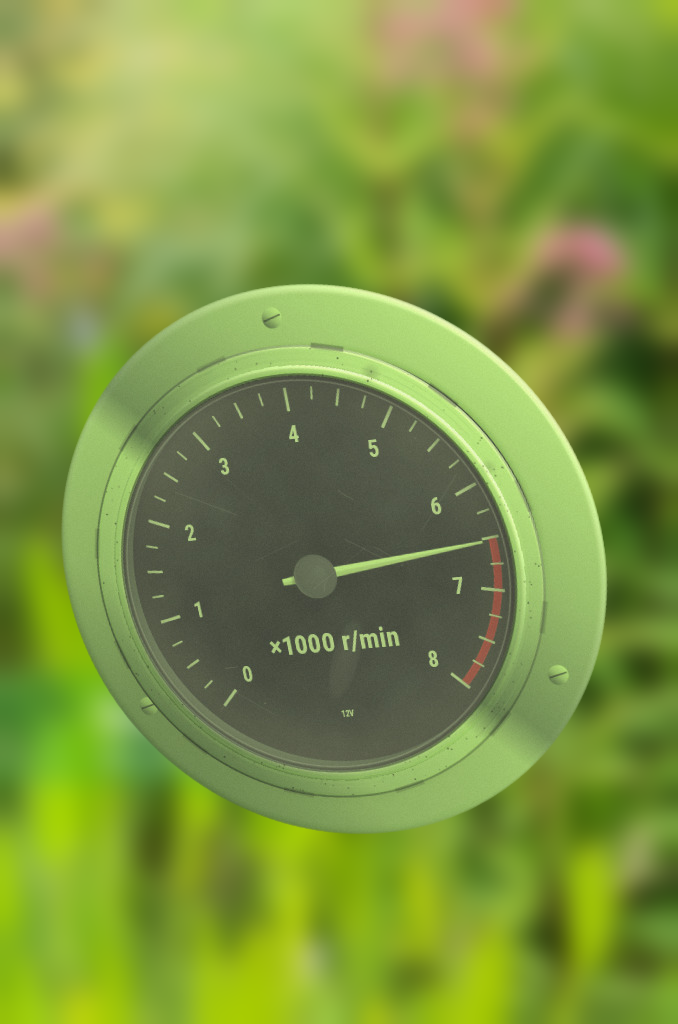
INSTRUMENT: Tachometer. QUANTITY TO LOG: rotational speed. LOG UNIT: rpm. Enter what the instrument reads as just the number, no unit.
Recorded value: 6500
